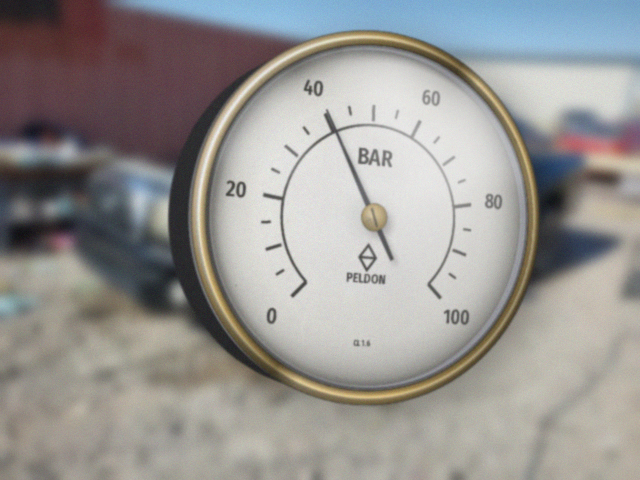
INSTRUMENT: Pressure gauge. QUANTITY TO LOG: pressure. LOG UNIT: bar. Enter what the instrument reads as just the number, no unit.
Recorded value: 40
